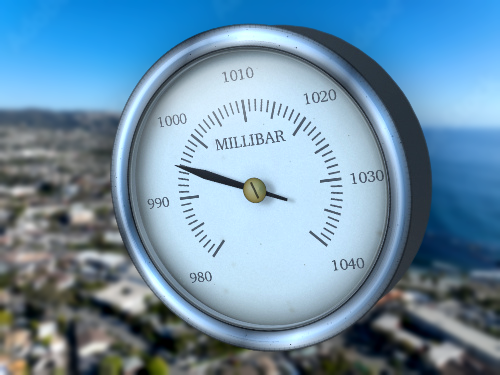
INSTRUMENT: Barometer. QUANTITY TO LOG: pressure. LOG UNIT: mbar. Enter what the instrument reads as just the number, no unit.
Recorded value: 995
